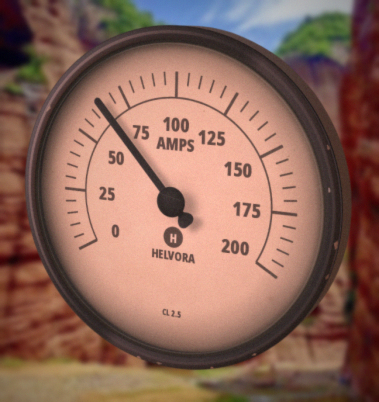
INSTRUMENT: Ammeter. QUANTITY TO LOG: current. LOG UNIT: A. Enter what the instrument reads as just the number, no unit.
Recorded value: 65
